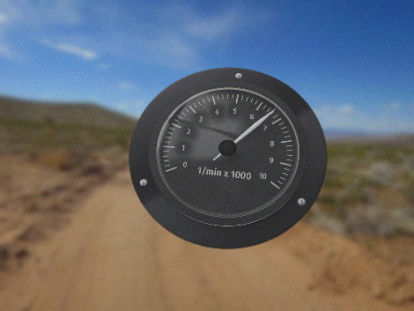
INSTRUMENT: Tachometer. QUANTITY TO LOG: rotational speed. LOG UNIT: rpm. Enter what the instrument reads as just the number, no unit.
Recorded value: 6600
